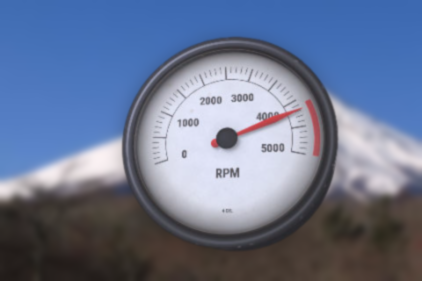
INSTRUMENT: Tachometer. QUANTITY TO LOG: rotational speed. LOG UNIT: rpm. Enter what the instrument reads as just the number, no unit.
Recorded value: 4200
